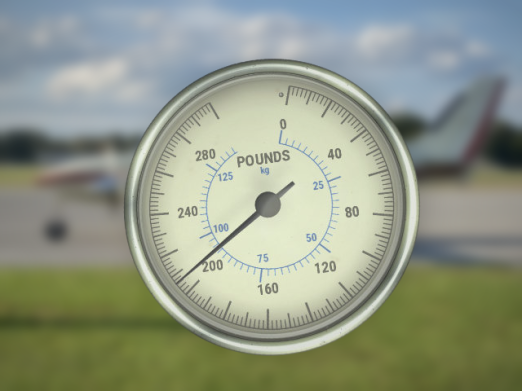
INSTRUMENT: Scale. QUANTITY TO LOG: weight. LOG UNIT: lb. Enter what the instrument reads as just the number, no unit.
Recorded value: 206
